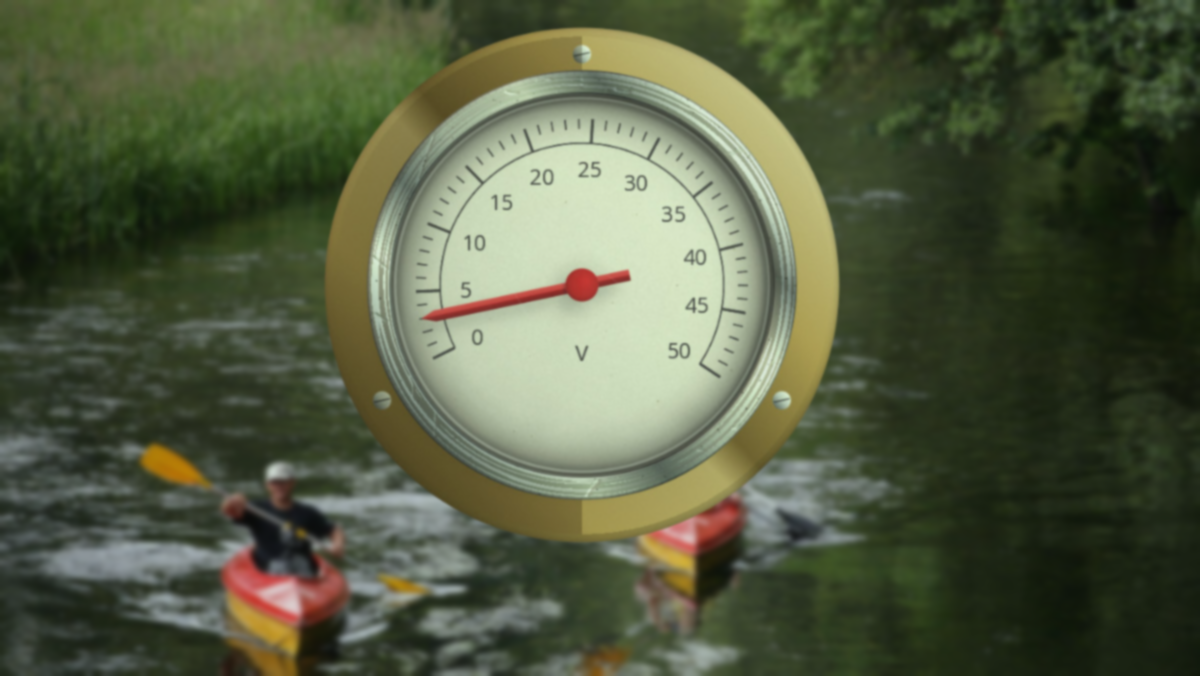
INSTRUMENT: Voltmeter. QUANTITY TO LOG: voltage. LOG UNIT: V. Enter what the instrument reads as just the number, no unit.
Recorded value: 3
